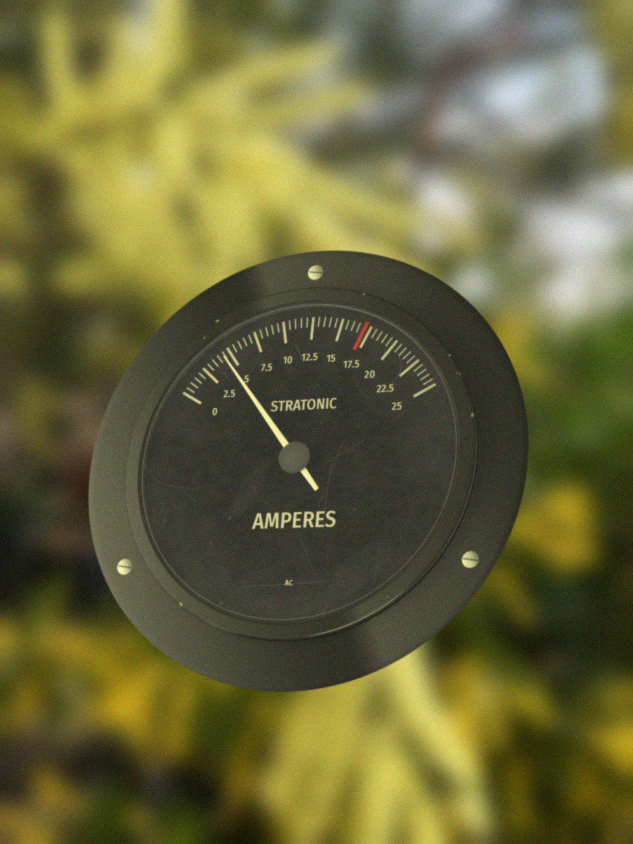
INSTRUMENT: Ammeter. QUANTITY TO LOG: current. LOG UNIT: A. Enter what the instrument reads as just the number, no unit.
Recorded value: 4.5
